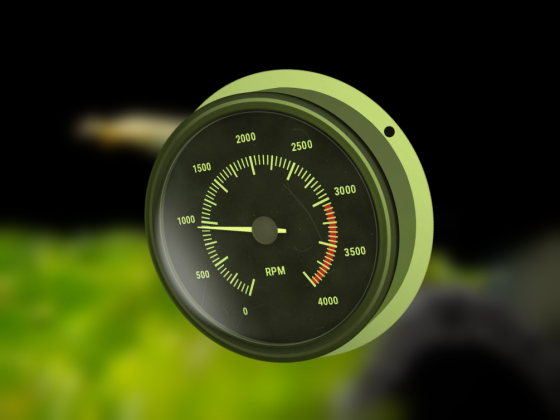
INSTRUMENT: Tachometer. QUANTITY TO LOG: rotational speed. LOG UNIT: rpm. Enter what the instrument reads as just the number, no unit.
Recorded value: 950
